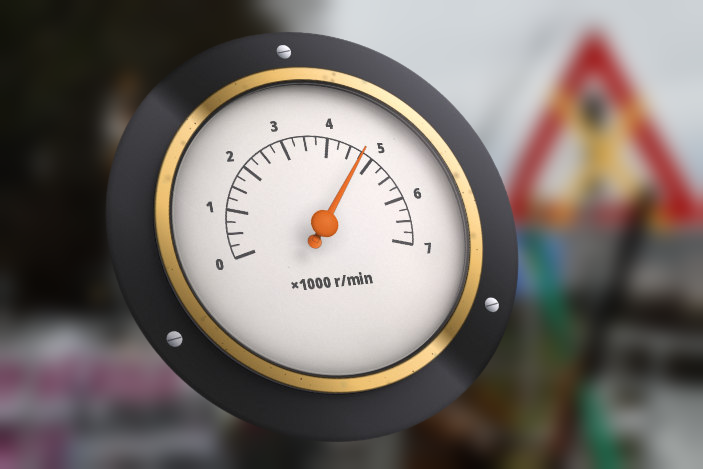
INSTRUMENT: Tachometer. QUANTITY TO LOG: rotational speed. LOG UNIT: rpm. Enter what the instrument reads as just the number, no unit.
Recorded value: 4750
